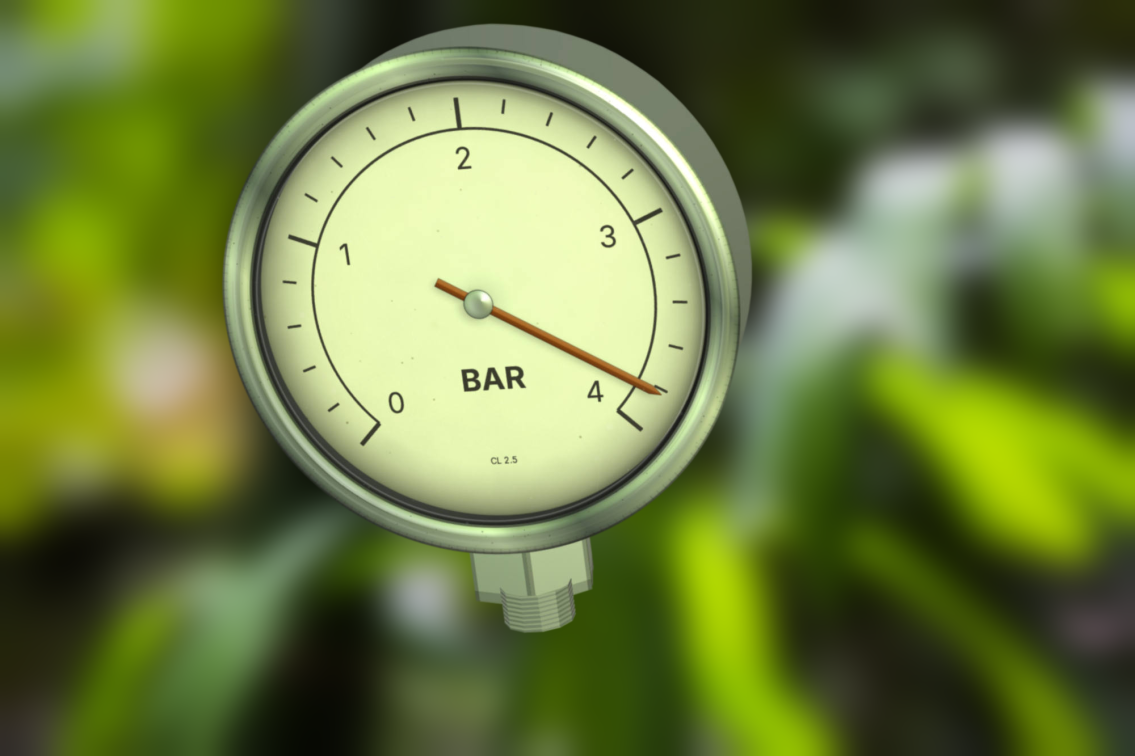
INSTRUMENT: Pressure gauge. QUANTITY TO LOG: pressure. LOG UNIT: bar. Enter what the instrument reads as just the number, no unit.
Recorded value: 3.8
